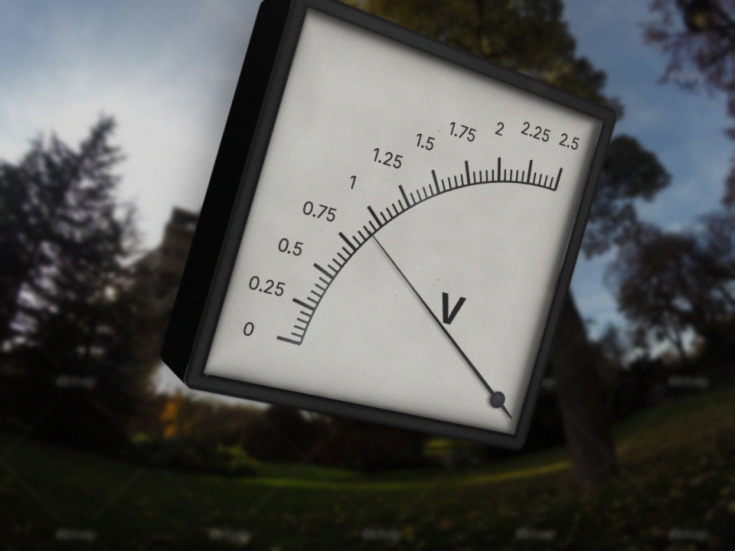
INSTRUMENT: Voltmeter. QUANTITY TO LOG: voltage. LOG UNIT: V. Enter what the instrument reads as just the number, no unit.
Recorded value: 0.9
